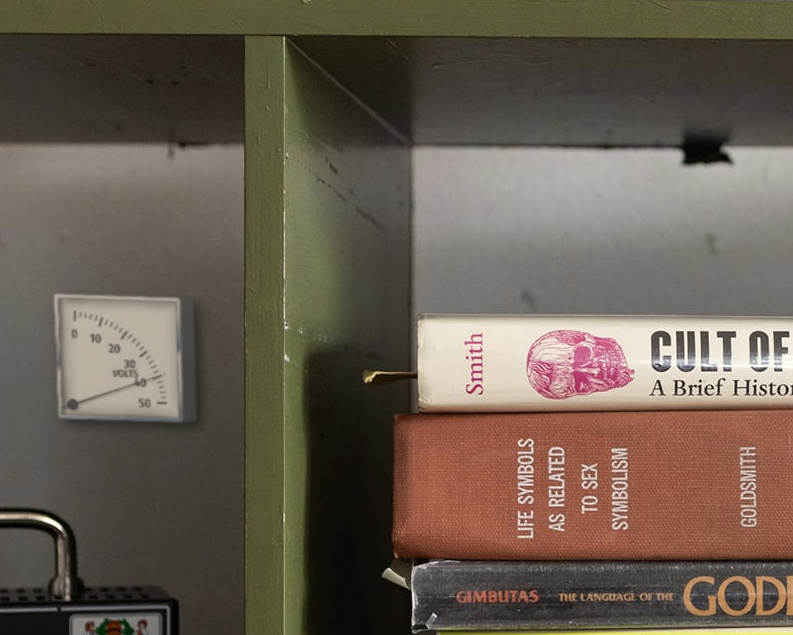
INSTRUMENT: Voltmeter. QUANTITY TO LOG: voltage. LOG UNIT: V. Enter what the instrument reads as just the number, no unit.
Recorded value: 40
